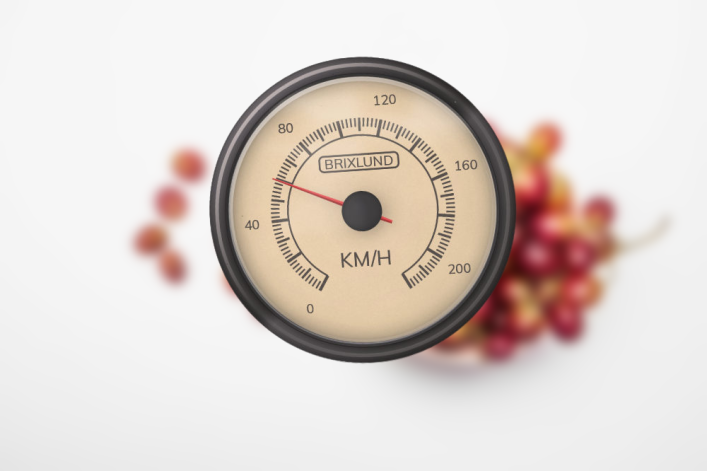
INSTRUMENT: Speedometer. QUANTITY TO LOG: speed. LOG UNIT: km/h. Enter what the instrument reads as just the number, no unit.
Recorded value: 60
